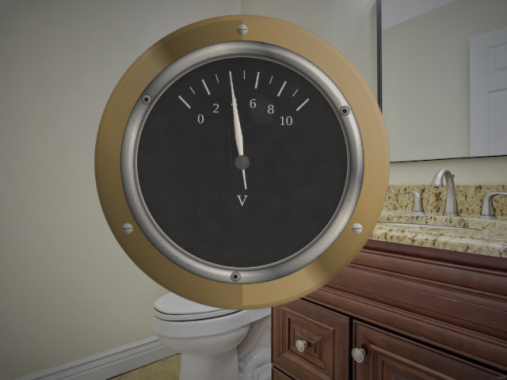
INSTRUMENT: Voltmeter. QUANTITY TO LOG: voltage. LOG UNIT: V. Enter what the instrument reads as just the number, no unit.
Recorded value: 4
